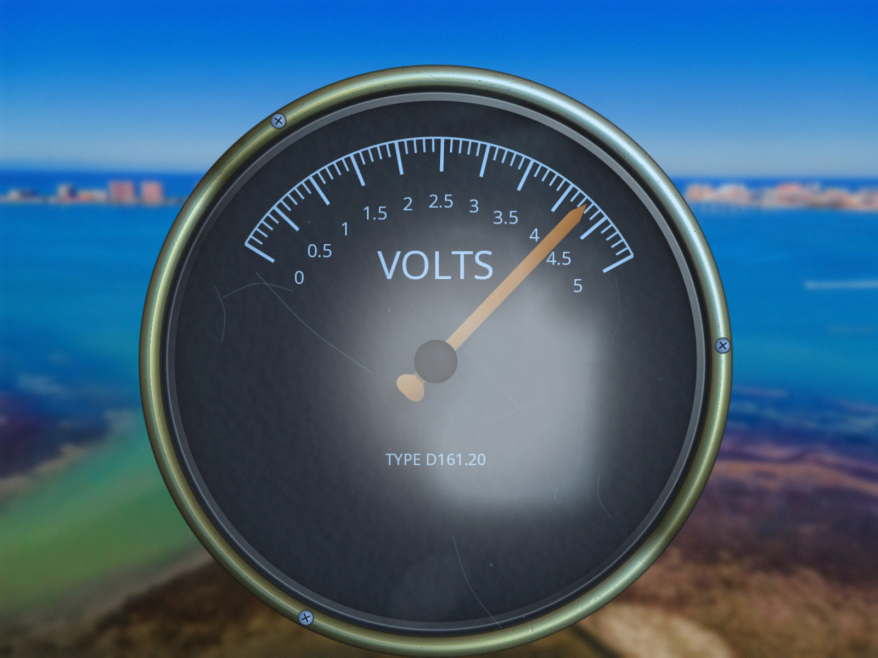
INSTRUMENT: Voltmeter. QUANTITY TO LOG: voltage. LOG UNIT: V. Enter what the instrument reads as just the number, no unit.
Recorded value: 4.25
